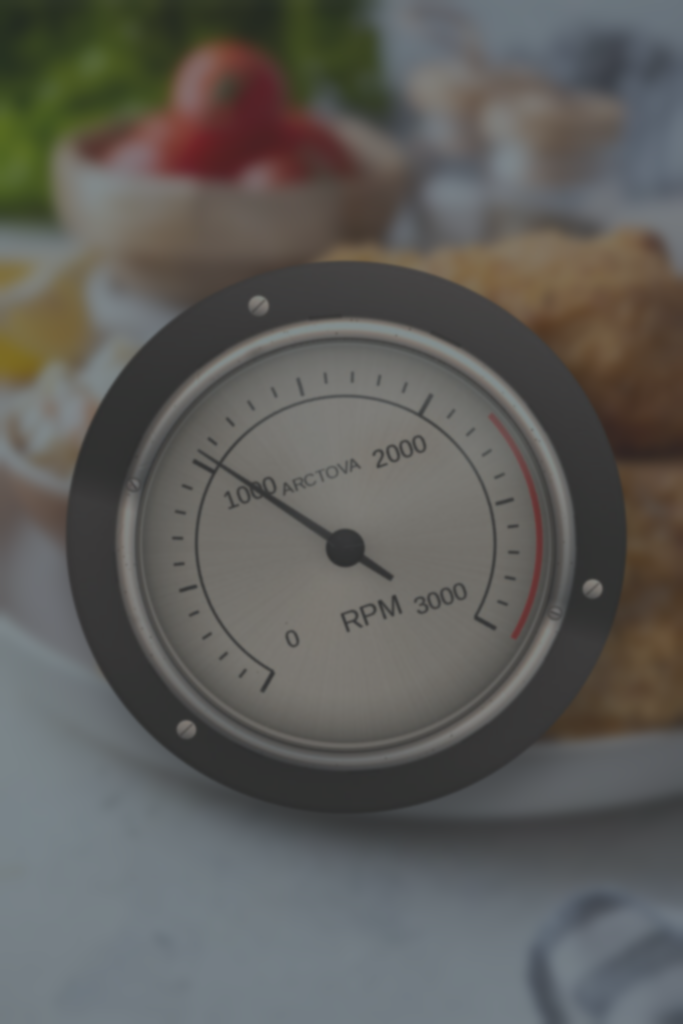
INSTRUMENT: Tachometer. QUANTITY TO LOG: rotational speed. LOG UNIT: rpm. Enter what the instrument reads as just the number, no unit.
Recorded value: 1050
